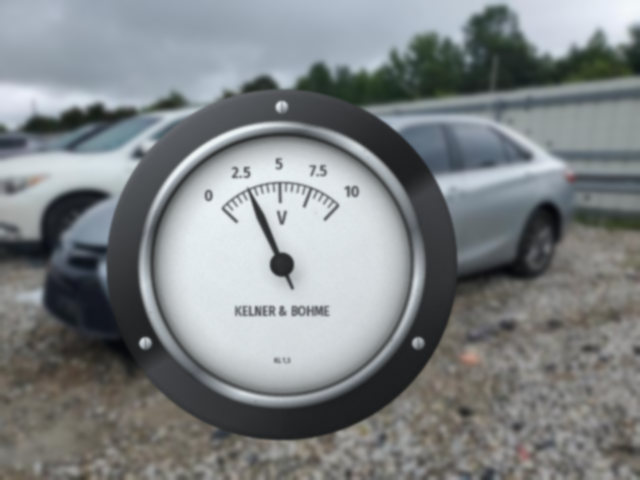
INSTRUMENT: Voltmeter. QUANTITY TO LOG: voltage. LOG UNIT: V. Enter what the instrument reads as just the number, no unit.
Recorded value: 2.5
